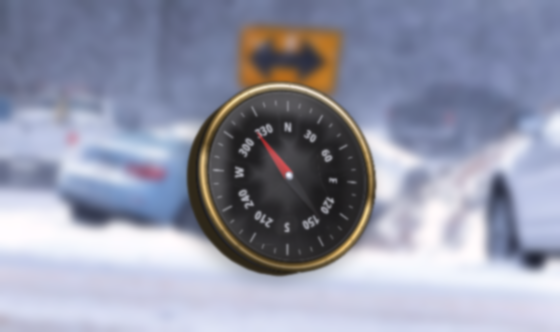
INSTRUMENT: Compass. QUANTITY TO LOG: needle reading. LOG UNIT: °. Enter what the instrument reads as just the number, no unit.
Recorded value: 320
